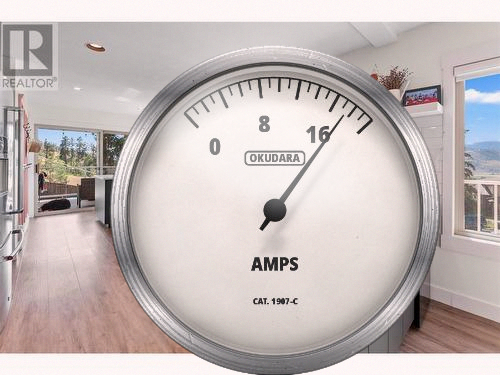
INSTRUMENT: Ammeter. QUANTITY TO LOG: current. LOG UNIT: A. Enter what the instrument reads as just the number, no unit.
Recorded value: 17.5
